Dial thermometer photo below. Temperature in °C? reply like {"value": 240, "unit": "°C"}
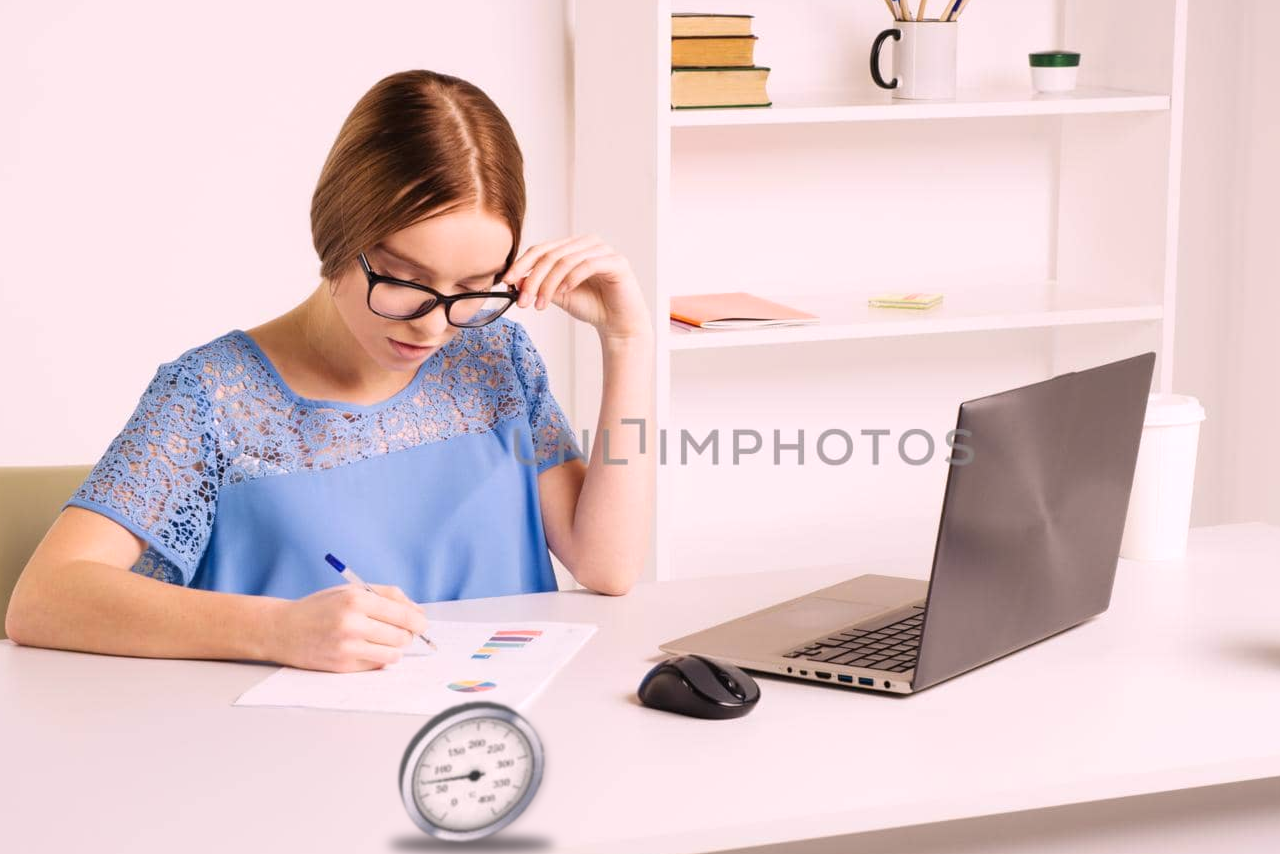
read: {"value": 75, "unit": "°C"}
